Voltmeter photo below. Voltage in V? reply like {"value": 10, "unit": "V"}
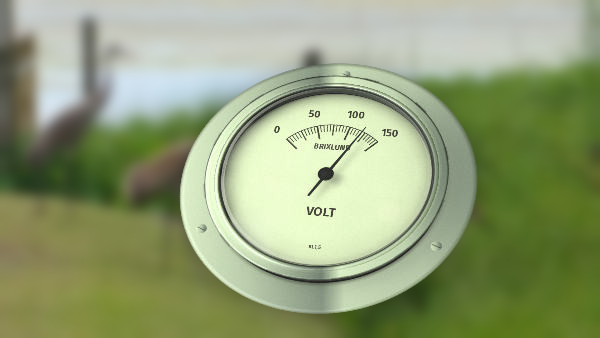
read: {"value": 125, "unit": "V"}
